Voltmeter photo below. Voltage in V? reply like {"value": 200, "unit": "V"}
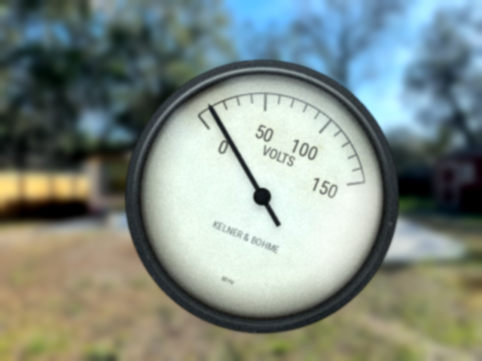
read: {"value": 10, "unit": "V"}
